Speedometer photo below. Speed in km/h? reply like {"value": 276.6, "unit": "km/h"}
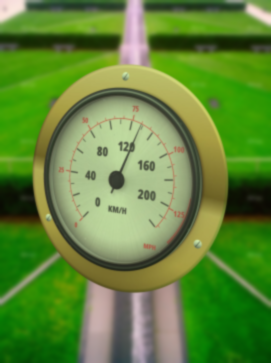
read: {"value": 130, "unit": "km/h"}
